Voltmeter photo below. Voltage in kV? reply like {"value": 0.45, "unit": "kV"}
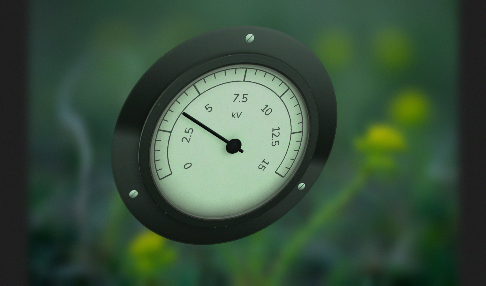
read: {"value": 3.75, "unit": "kV"}
